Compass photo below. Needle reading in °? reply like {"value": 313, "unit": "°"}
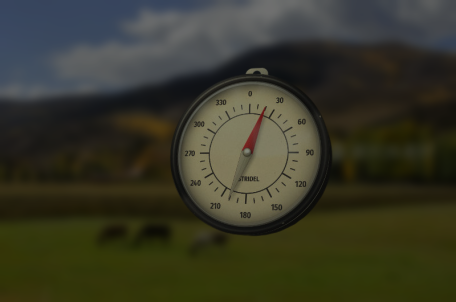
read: {"value": 20, "unit": "°"}
